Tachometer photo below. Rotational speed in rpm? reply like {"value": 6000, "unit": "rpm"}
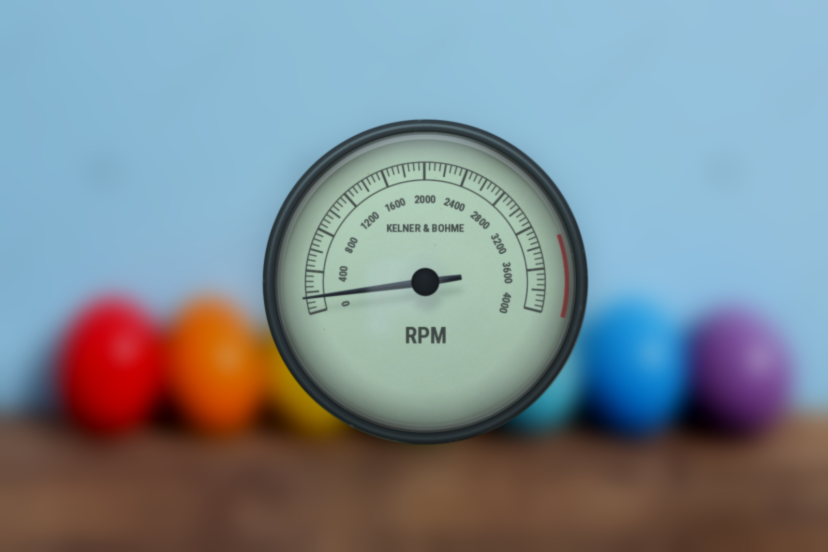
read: {"value": 150, "unit": "rpm"}
